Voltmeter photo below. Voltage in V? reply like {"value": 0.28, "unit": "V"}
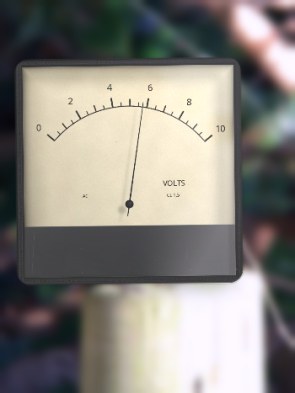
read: {"value": 5.75, "unit": "V"}
